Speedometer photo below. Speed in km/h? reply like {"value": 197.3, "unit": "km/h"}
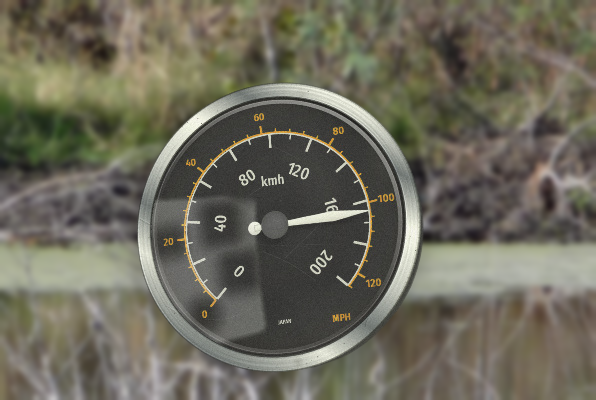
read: {"value": 165, "unit": "km/h"}
